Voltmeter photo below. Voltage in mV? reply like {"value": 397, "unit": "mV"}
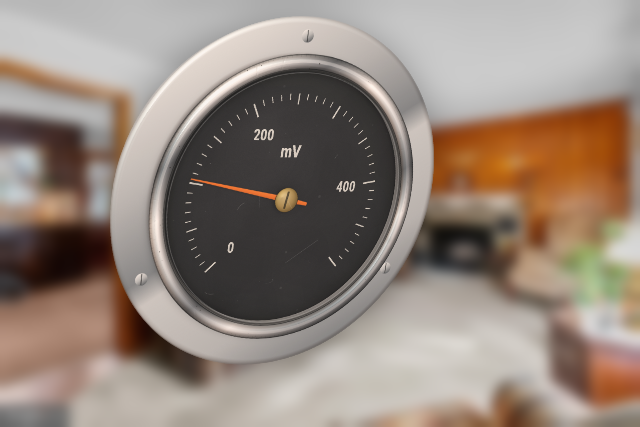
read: {"value": 105, "unit": "mV"}
